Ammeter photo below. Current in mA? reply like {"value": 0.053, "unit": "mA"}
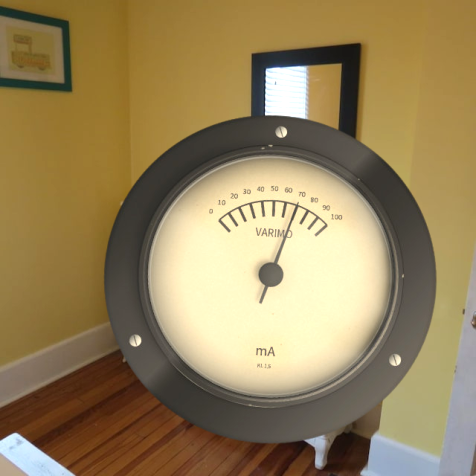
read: {"value": 70, "unit": "mA"}
